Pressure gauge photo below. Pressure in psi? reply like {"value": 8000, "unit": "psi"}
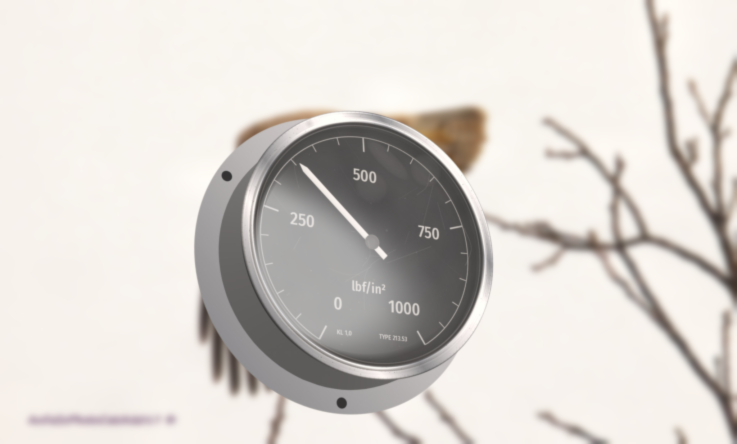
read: {"value": 350, "unit": "psi"}
